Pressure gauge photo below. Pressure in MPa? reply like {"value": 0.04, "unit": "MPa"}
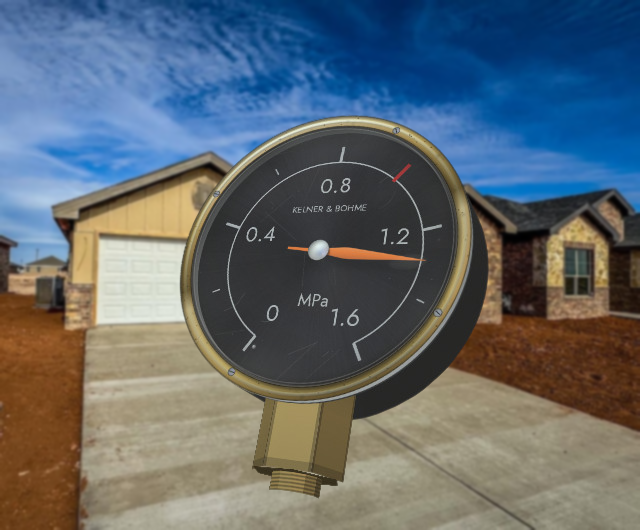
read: {"value": 1.3, "unit": "MPa"}
